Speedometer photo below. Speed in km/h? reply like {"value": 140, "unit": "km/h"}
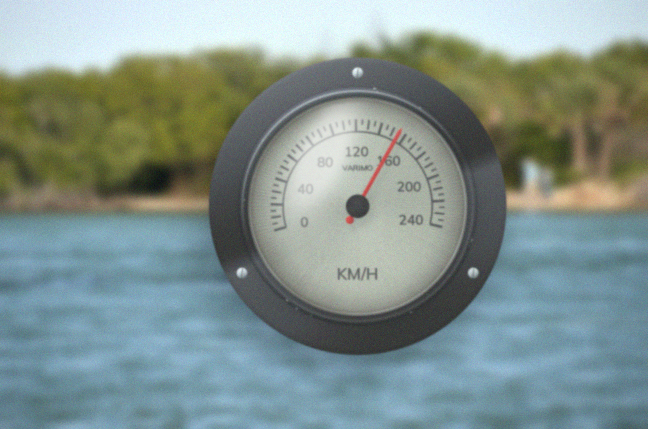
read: {"value": 155, "unit": "km/h"}
